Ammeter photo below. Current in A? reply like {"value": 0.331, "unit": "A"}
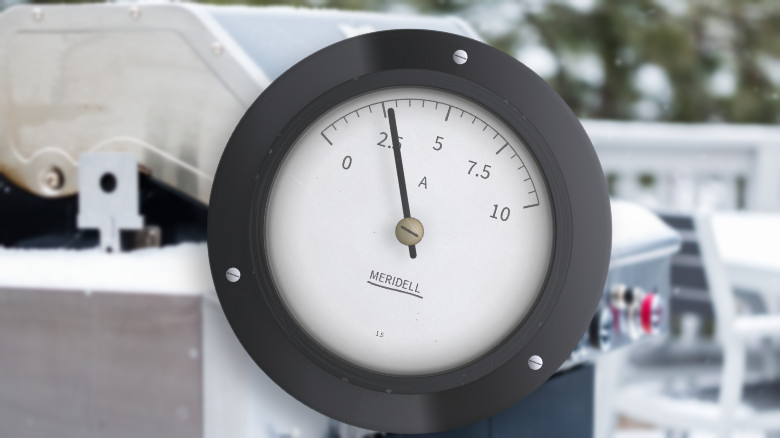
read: {"value": 2.75, "unit": "A"}
